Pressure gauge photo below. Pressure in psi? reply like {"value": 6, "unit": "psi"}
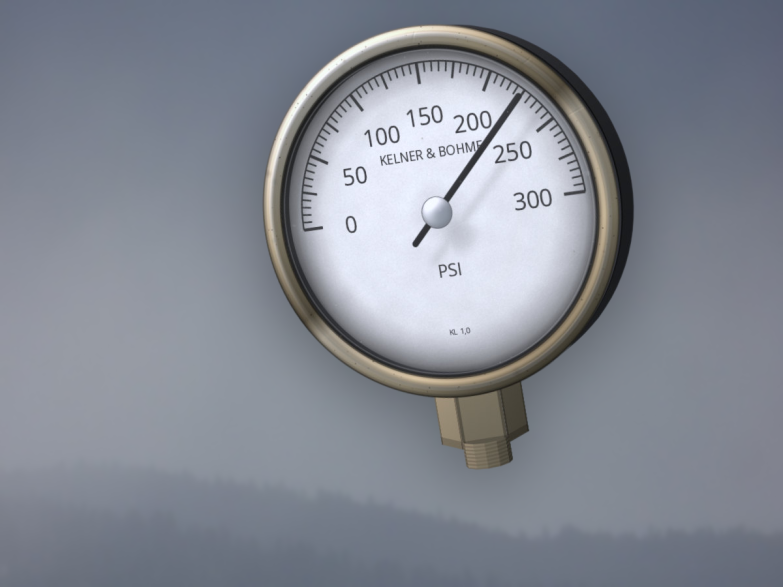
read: {"value": 225, "unit": "psi"}
